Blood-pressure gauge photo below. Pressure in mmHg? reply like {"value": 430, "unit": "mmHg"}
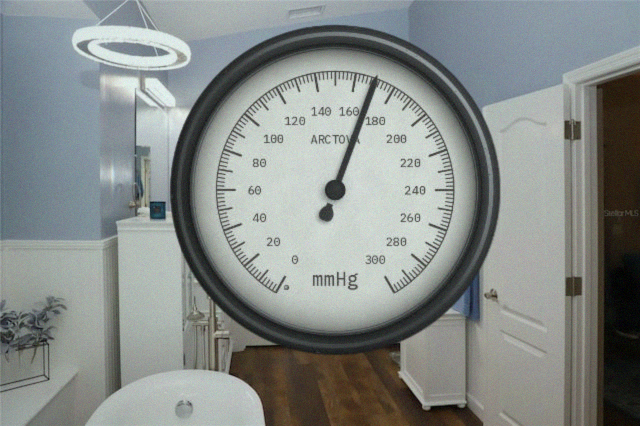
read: {"value": 170, "unit": "mmHg"}
